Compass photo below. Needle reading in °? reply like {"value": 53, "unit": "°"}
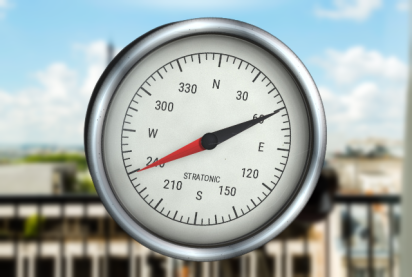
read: {"value": 240, "unit": "°"}
